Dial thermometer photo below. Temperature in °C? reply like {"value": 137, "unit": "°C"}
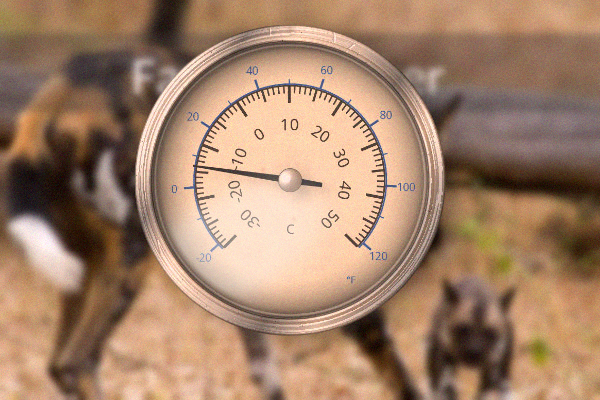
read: {"value": -14, "unit": "°C"}
